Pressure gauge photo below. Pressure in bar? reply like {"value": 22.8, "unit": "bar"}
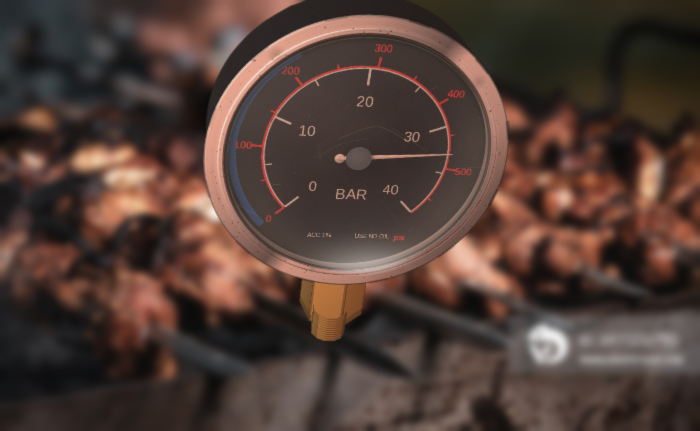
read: {"value": 32.5, "unit": "bar"}
